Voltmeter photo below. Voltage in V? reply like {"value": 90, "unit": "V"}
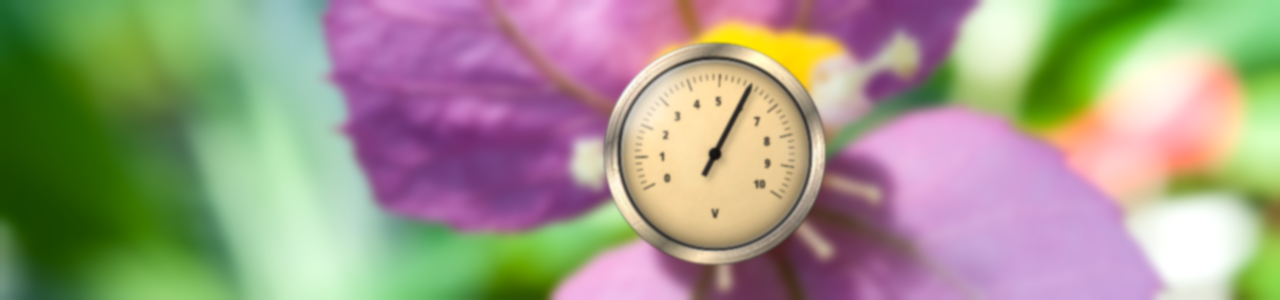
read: {"value": 6, "unit": "V"}
